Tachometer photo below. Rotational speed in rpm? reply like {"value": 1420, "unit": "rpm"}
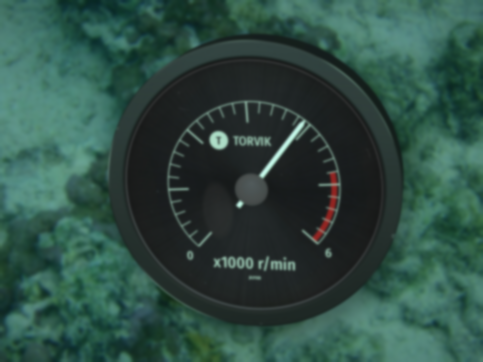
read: {"value": 3900, "unit": "rpm"}
